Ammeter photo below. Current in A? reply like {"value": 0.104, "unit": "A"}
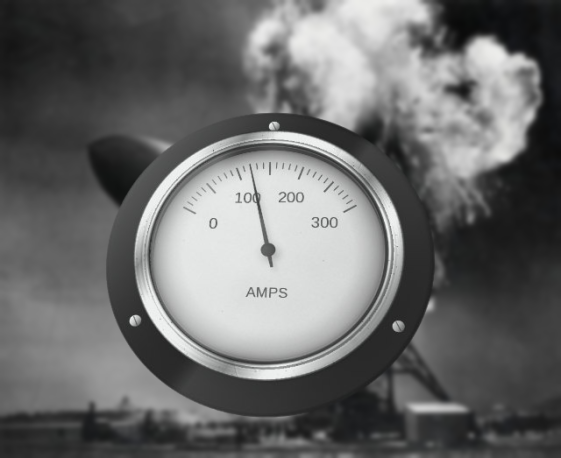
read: {"value": 120, "unit": "A"}
